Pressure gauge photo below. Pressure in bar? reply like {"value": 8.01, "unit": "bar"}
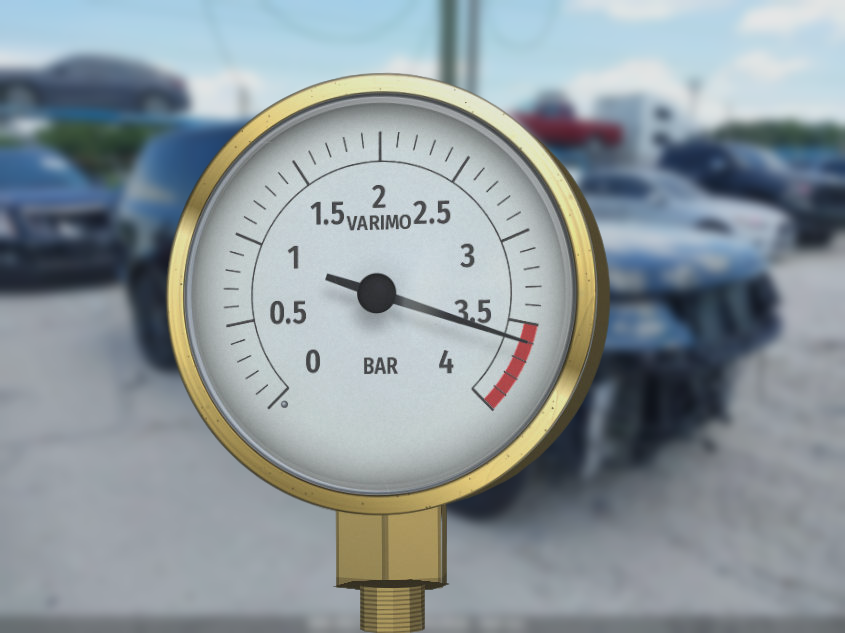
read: {"value": 3.6, "unit": "bar"}
